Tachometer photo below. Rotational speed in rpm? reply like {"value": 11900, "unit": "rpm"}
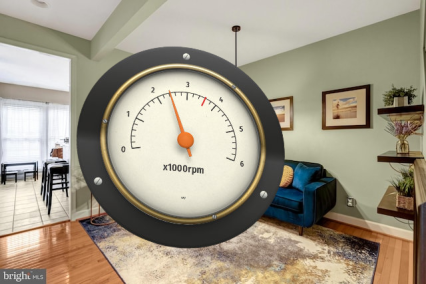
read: {"value": 2400, "unit": "rpm"}
